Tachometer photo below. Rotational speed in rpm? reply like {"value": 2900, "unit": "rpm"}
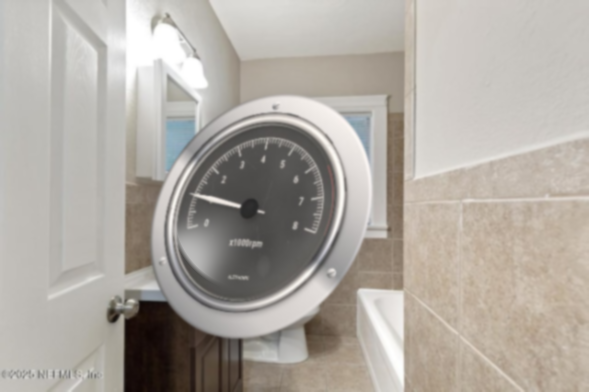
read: {"value": 1000, "unit": "rpm"}
